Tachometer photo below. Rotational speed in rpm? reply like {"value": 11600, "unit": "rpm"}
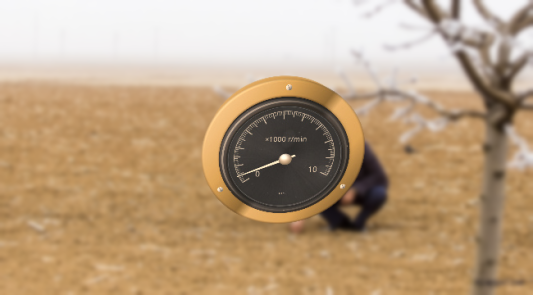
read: {"value": 500, "unit": "rpm"}
